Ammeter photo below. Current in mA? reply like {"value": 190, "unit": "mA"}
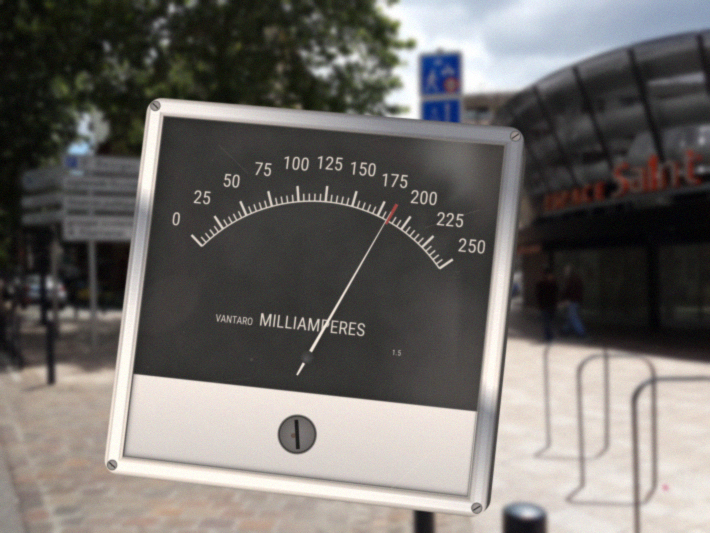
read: {"value": 185, "unit": "mA"}
